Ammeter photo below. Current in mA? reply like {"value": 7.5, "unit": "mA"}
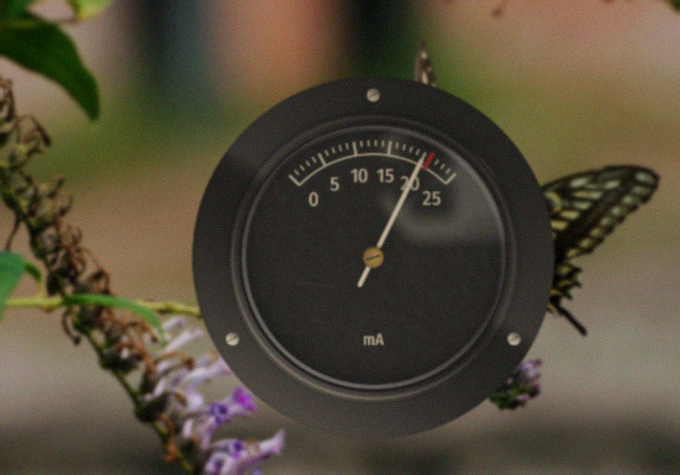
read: {"value": 20, "unit": "mA"}
